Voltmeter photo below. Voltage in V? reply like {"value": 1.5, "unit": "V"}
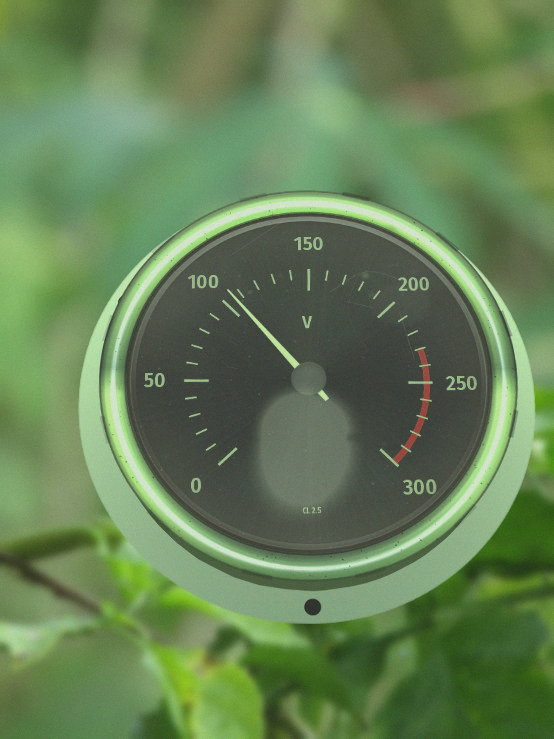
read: {"value": 105, "unit": "V"}
